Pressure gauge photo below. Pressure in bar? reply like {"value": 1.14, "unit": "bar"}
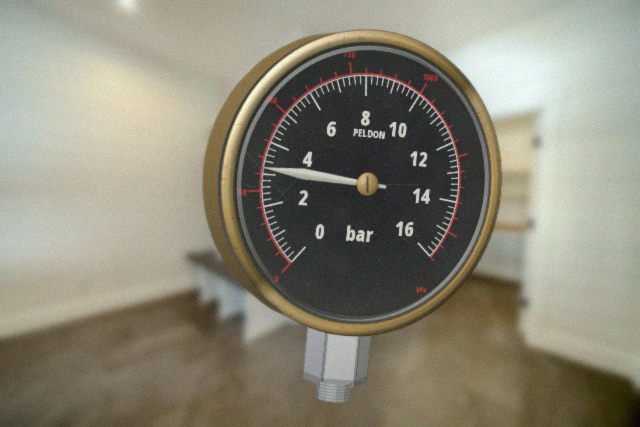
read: {"value": 3.2, "unit": "bar"}
